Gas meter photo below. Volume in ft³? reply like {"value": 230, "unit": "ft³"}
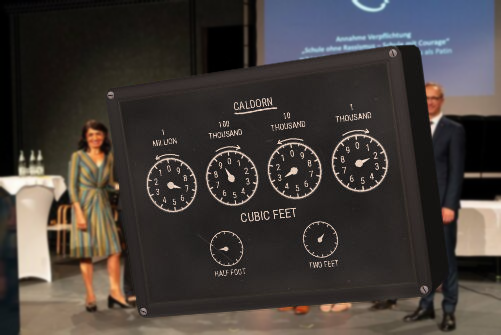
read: {"value": 693200, "unit": "ft³"}
